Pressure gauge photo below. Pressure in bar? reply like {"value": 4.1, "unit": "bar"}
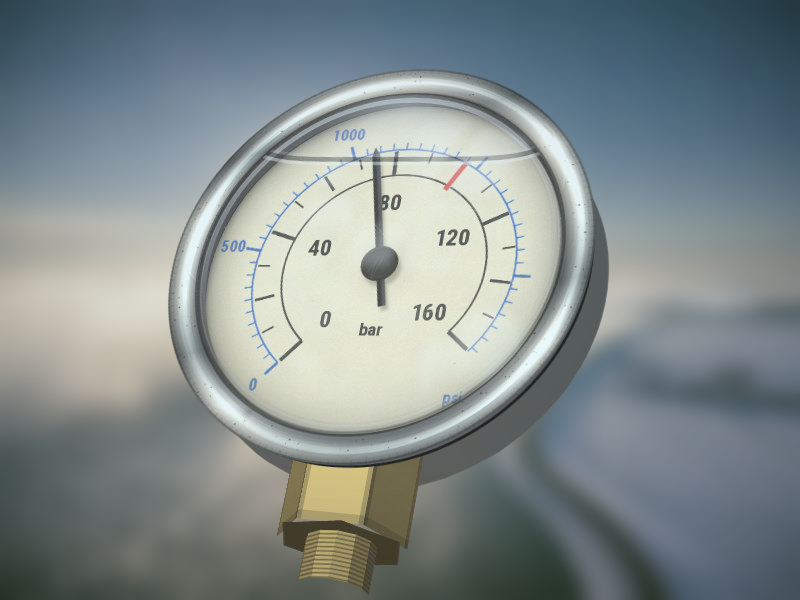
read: {"value": 75, "unit": "bar"}
